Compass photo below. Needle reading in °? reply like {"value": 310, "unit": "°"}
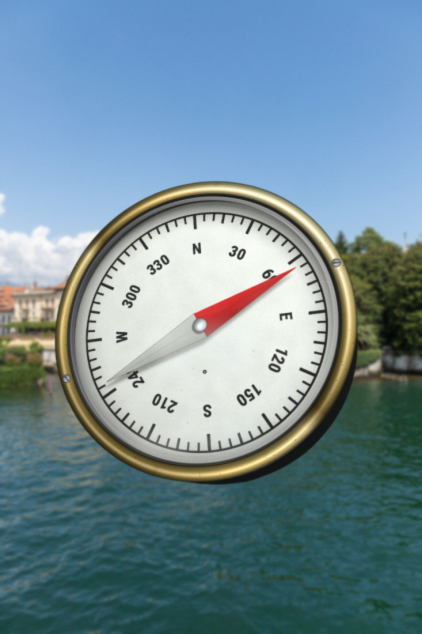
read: {"value": 65, "unit": "°"}
